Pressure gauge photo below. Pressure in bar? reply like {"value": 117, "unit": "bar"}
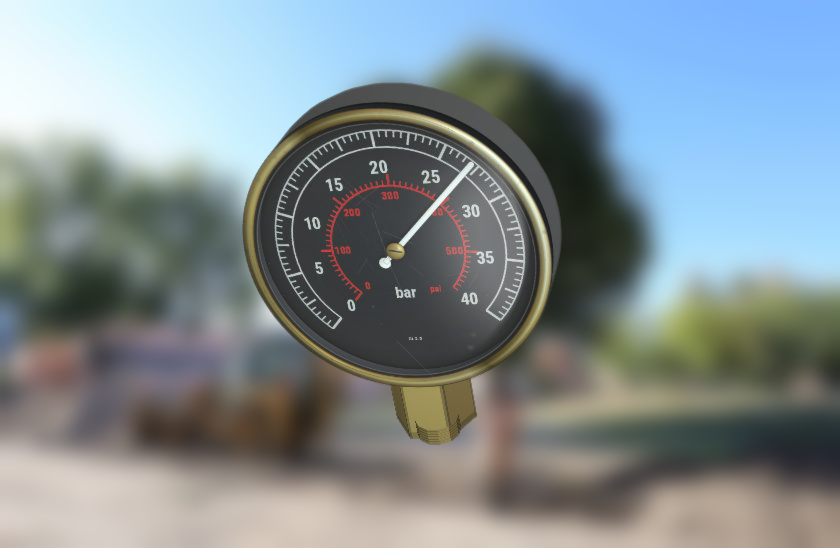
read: {"value": 27, "unit": "bar"}
